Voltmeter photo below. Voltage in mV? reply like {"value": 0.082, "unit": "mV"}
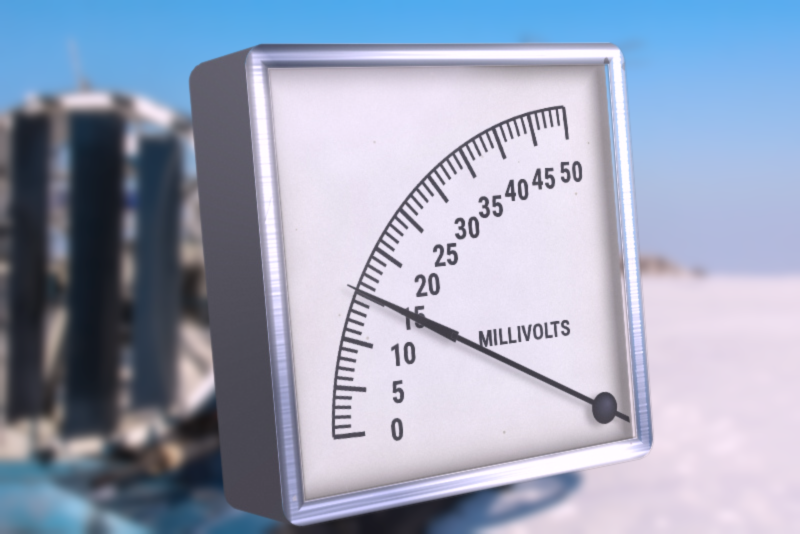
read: {"value": 15, "unit": "mV"}
